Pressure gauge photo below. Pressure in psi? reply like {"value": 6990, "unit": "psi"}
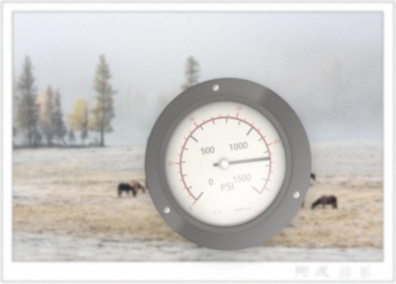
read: {"value": 1250, "unit": "psi"}
